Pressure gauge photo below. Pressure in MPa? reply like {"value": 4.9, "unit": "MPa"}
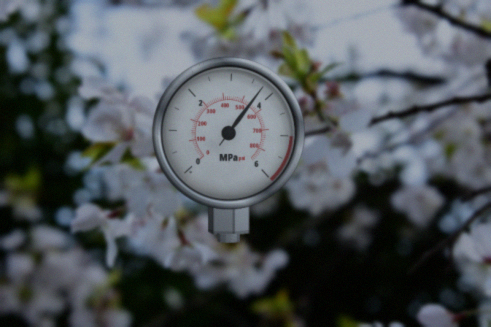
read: {"value": 3.75, "unit": "MPa"}
